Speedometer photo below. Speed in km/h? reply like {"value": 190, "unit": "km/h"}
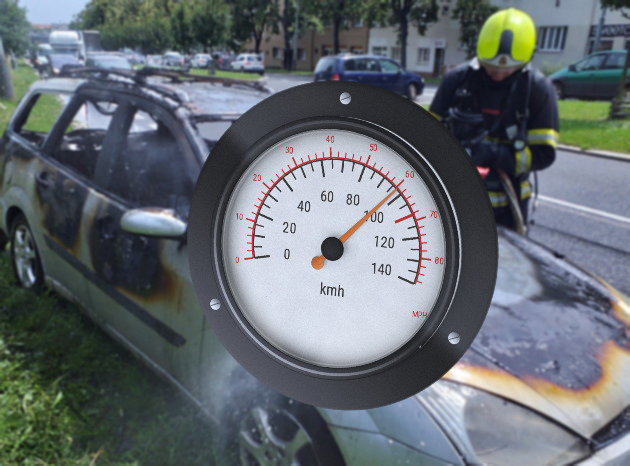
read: {"value": 97.5, "unit": "km/h"}
